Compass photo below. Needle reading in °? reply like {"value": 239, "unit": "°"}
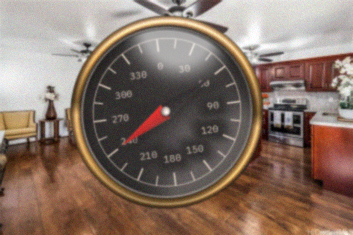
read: {"value": 240, "unit": "°"}
